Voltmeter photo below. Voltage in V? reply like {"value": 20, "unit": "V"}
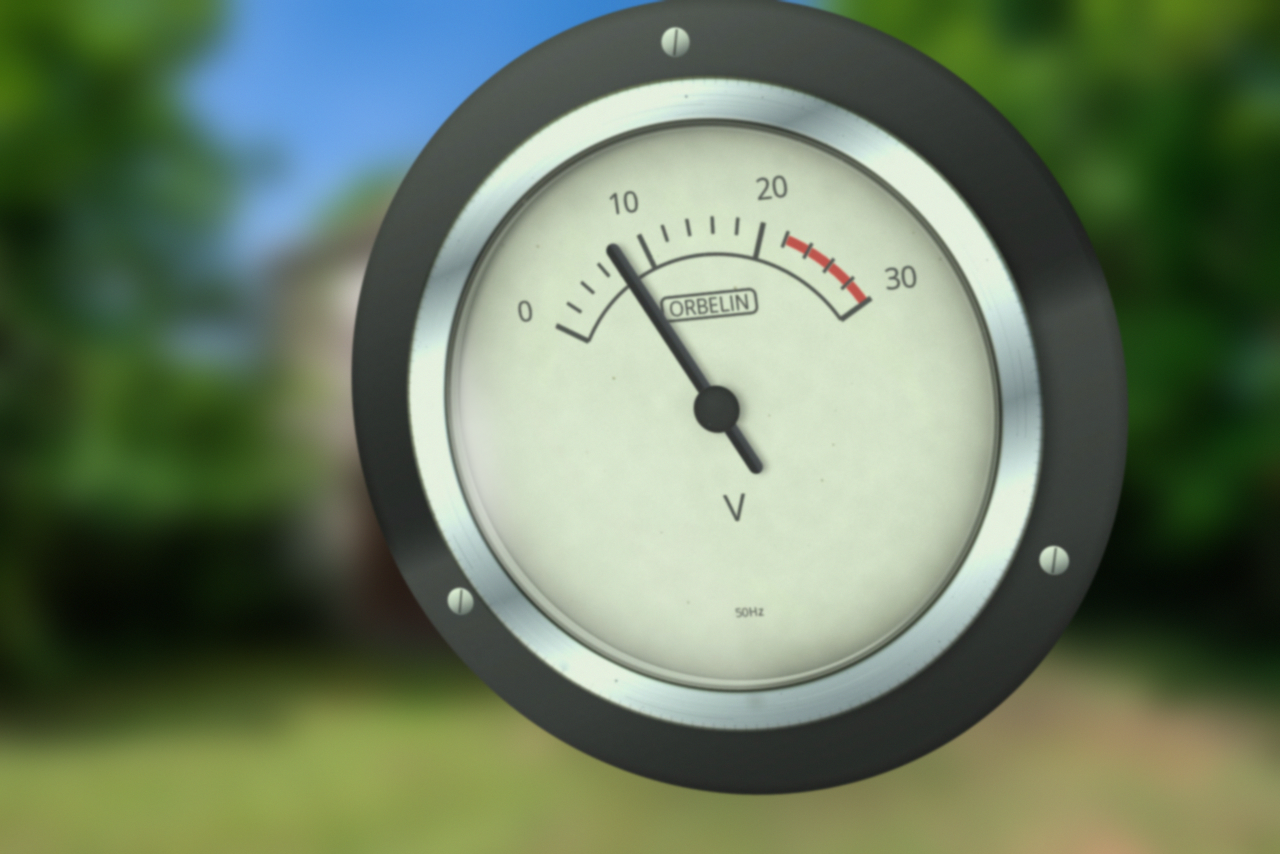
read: {"value": 8, "unit": "V"}
